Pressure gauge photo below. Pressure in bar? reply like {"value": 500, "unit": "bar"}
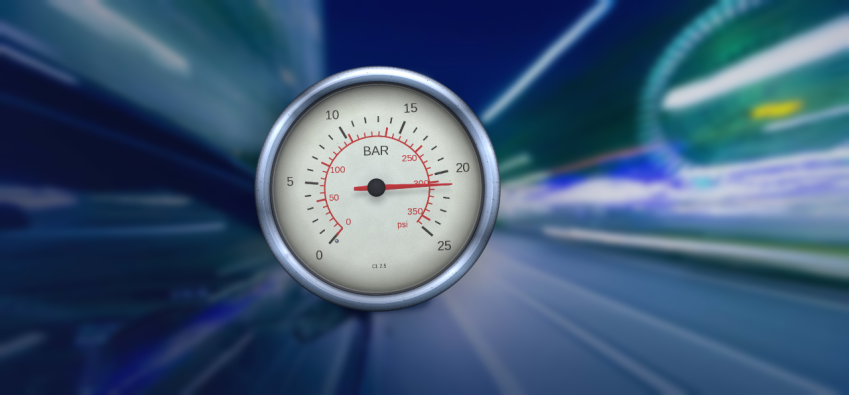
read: {"value": 21, "unit": "bar"}
